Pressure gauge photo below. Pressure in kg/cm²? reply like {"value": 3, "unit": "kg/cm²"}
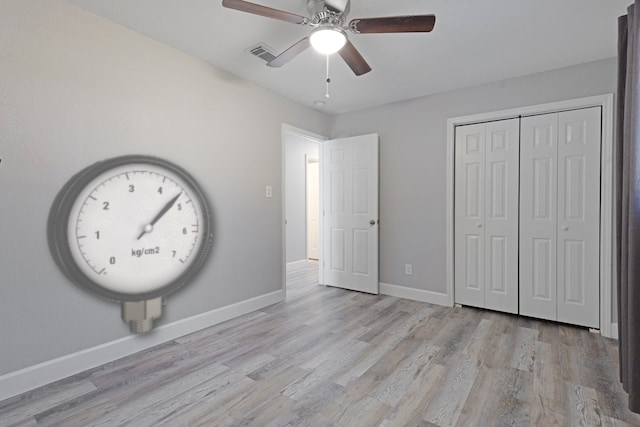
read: {"value": 4.6, "unit": "kg/cm²"}
